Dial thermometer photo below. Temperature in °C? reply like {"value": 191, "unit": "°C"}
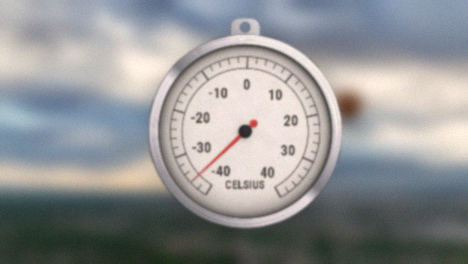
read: {"value": -36, "unit": "°C"}
